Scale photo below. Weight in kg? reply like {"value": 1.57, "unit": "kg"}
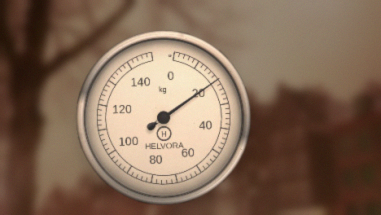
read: {"value": 20, "unit": "kg"}
